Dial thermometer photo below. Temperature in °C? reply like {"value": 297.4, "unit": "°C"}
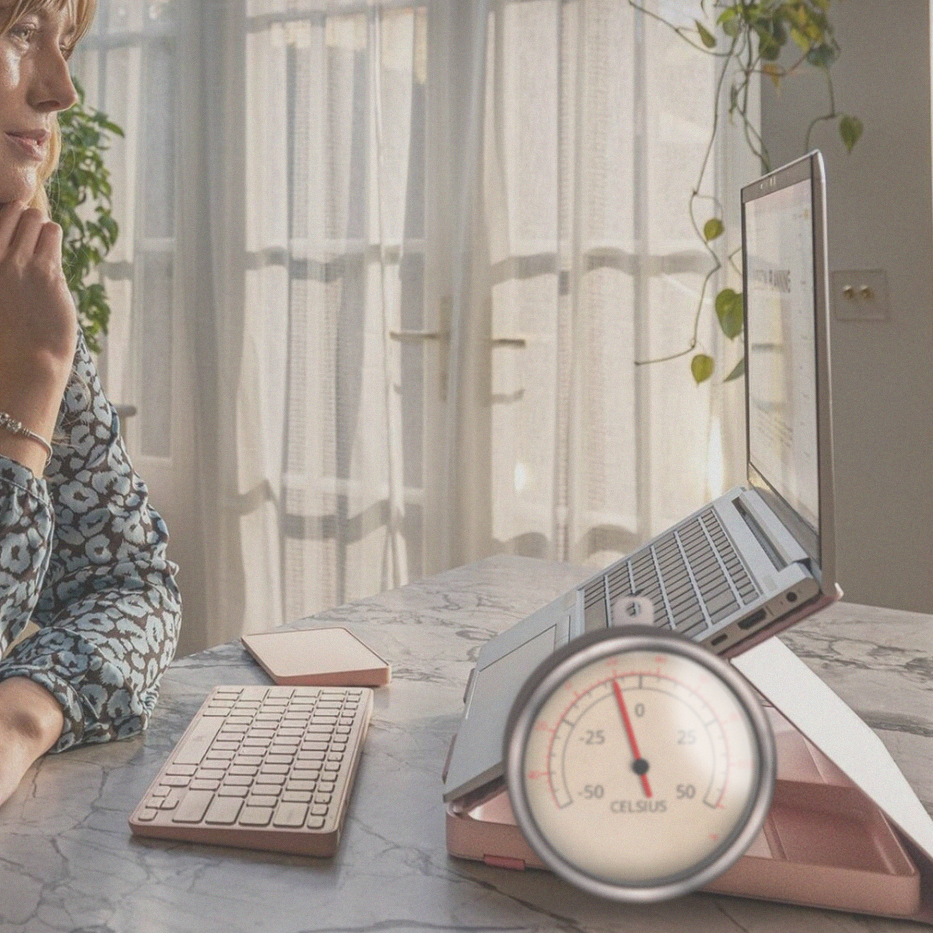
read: {"value": -7.5, "unit": "°C"}
